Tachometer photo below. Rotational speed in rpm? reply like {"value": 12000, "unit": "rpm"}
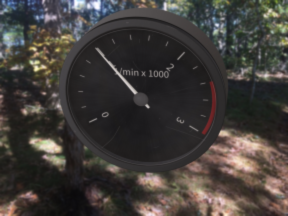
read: {"value": 1000, "unit": "rpm"}
